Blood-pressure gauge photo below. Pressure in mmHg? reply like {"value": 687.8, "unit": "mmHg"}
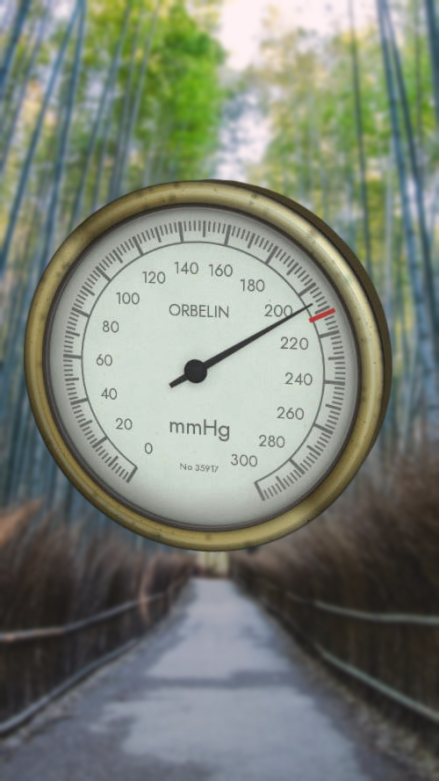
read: {"value": 206, "unit": "mmHg"}
